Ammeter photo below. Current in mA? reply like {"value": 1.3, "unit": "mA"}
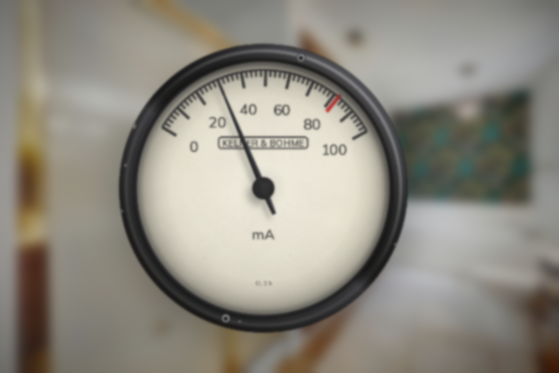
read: {"value": 30, "unit": "mA"}
